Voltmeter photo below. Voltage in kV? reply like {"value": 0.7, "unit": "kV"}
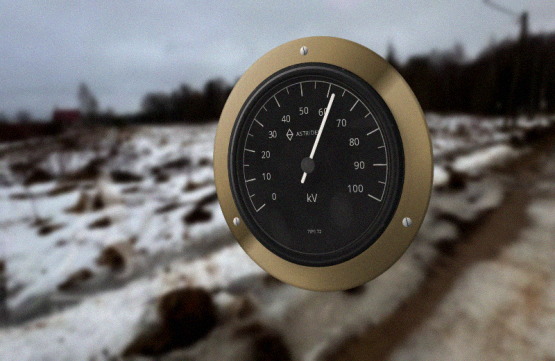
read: {"value": 62.5, "unit": "kV"}
